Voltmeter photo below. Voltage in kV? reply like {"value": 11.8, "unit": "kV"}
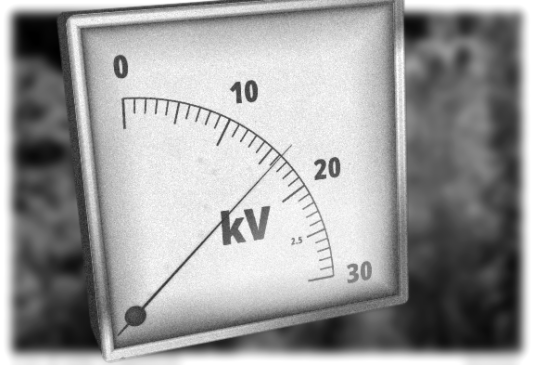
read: {"value": 16, "unit": "kV"}
